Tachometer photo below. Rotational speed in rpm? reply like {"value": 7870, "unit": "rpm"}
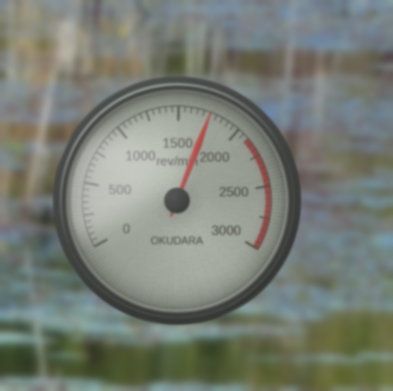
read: {"value": 1750, "unit": "rpm"}
